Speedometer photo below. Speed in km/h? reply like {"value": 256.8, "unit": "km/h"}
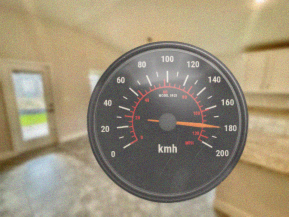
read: {"value": 180, "unit": "km/h"}
